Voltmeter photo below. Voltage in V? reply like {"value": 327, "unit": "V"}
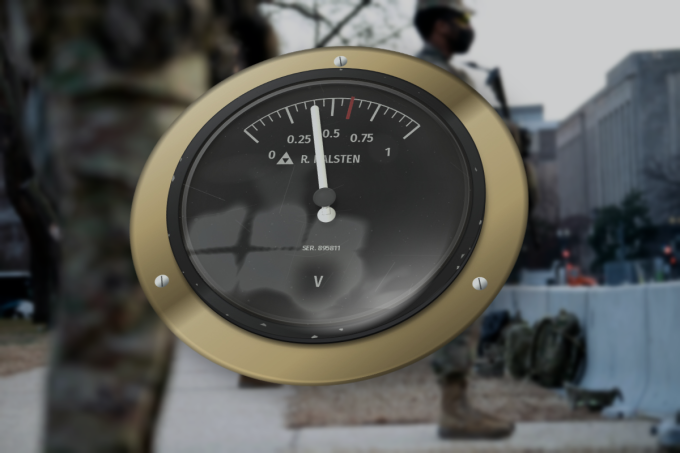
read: {"value": 0.4, "unit": "V"}
